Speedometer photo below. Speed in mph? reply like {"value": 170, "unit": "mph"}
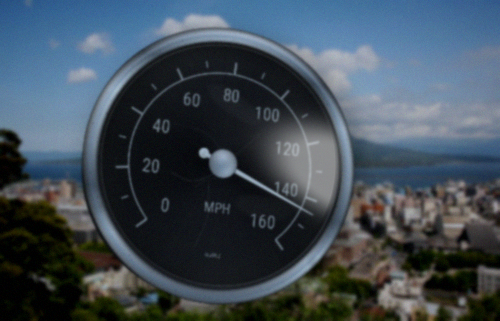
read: {"value": 145, "unit": "mph"}
